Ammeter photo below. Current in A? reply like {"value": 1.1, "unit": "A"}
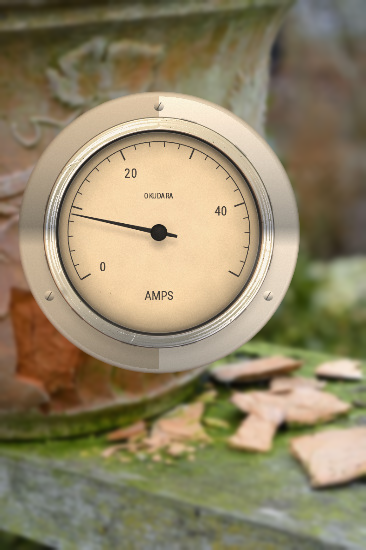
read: {"value": 9, "unit": "A"}
